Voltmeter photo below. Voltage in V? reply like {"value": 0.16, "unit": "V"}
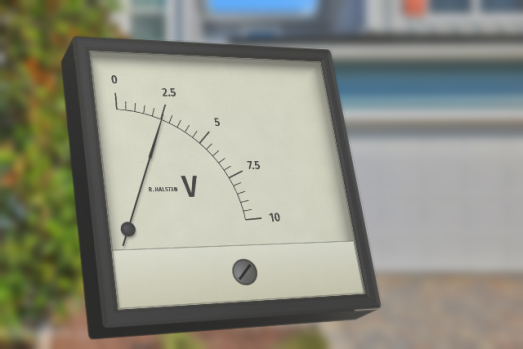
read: {"value": 2.5, "unit": "V"}
